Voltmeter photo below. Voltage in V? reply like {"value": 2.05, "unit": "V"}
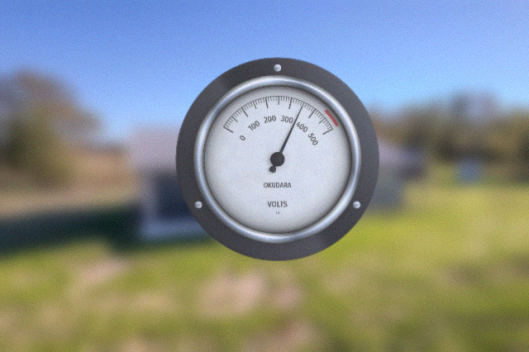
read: {"value": 350, "unit": "V"}
